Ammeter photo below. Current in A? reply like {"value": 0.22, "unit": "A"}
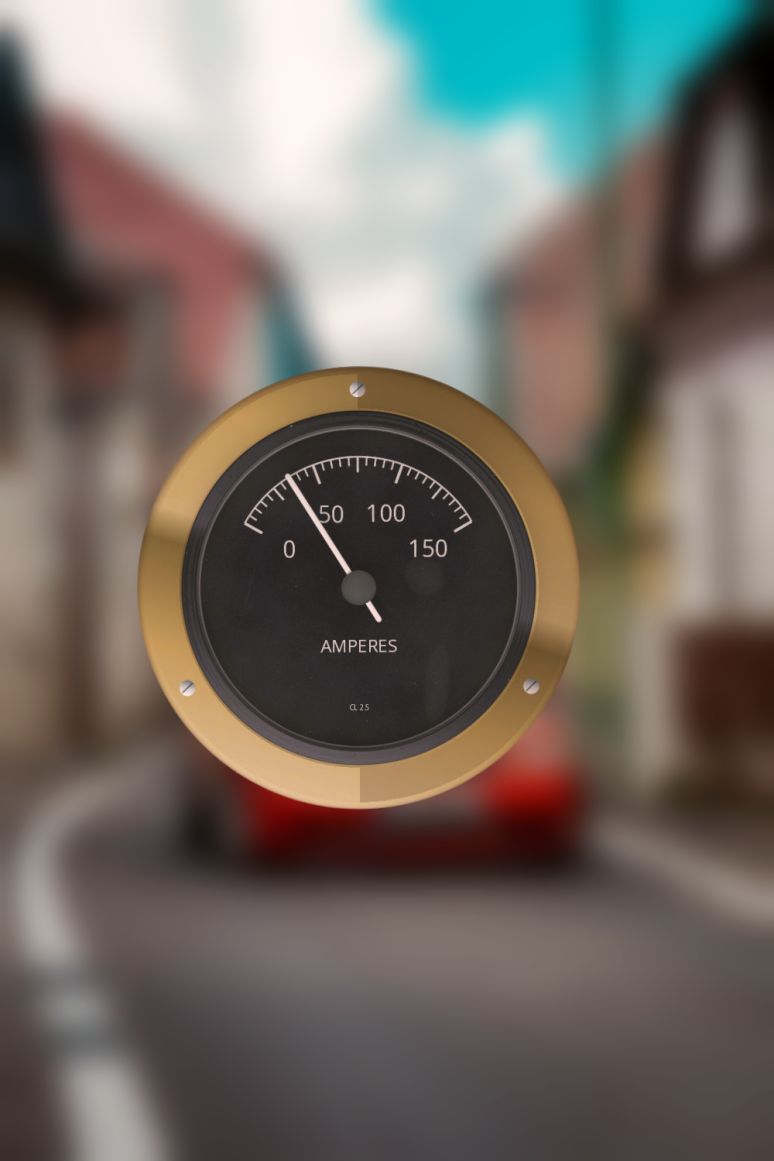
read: {"value": 35, "unit": "A"}
